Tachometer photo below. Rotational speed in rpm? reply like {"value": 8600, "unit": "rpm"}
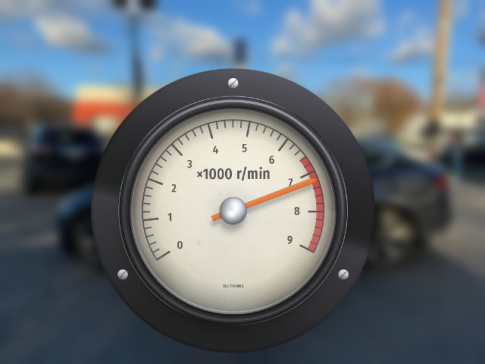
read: {"value": 7200, "unit": "rpm"}
